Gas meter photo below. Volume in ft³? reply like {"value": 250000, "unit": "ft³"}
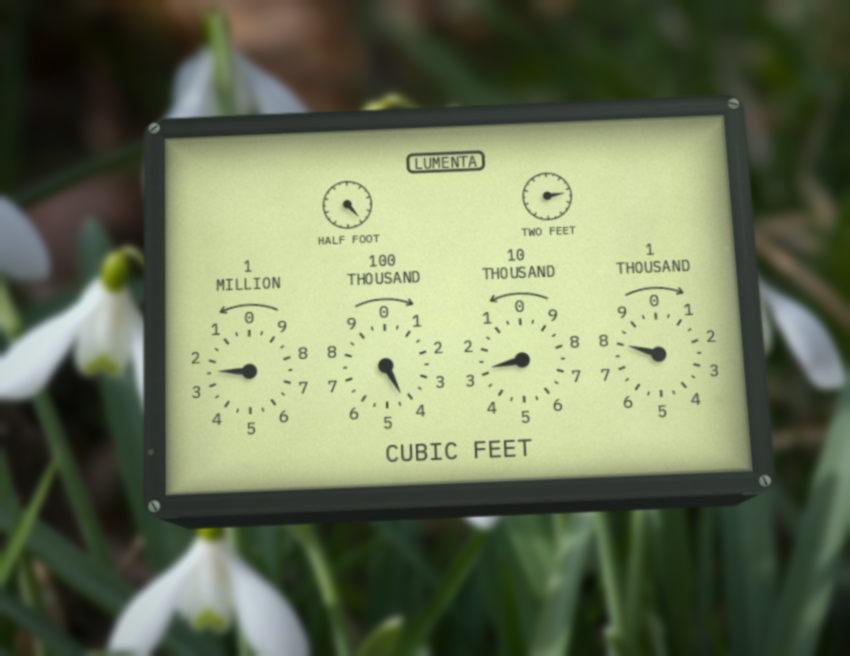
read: {"value": 242800, "unit": "ft³"}
